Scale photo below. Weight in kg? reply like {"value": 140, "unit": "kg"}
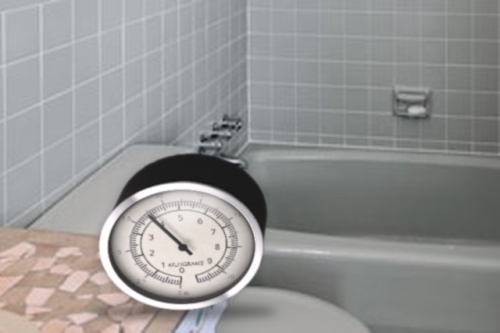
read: {"value": 4, "unit": "kg"}
